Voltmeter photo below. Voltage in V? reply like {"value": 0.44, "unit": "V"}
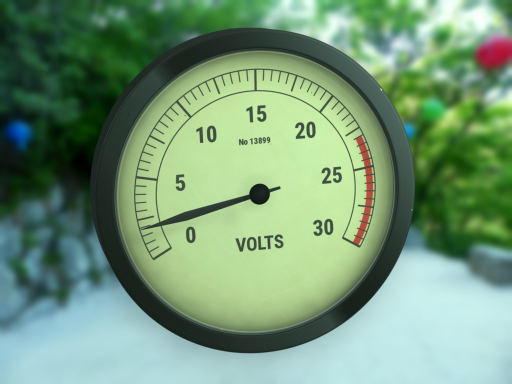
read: {"value": 2, "unit": "V"}
